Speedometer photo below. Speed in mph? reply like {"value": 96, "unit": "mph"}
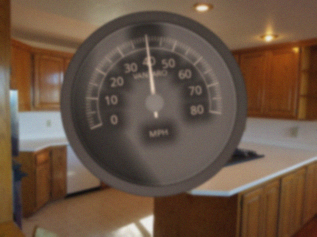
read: {"value": 40, "unit": "mph"}
